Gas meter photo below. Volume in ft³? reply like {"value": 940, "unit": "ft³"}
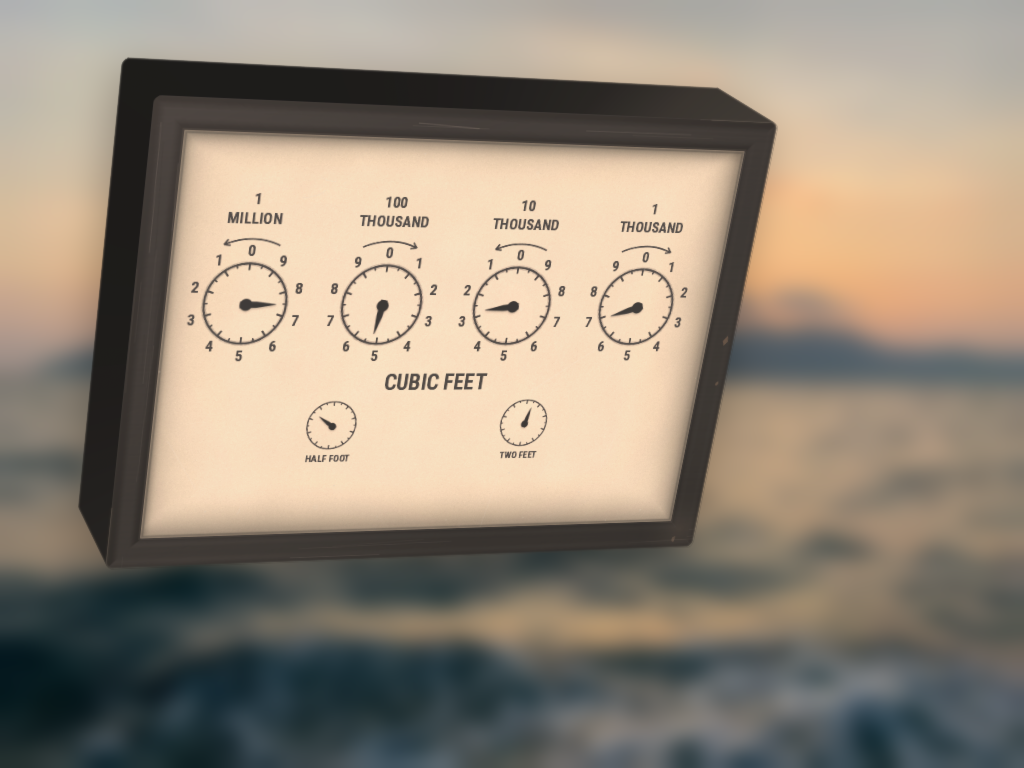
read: {"value": 752700, "unit": "ft³"}
